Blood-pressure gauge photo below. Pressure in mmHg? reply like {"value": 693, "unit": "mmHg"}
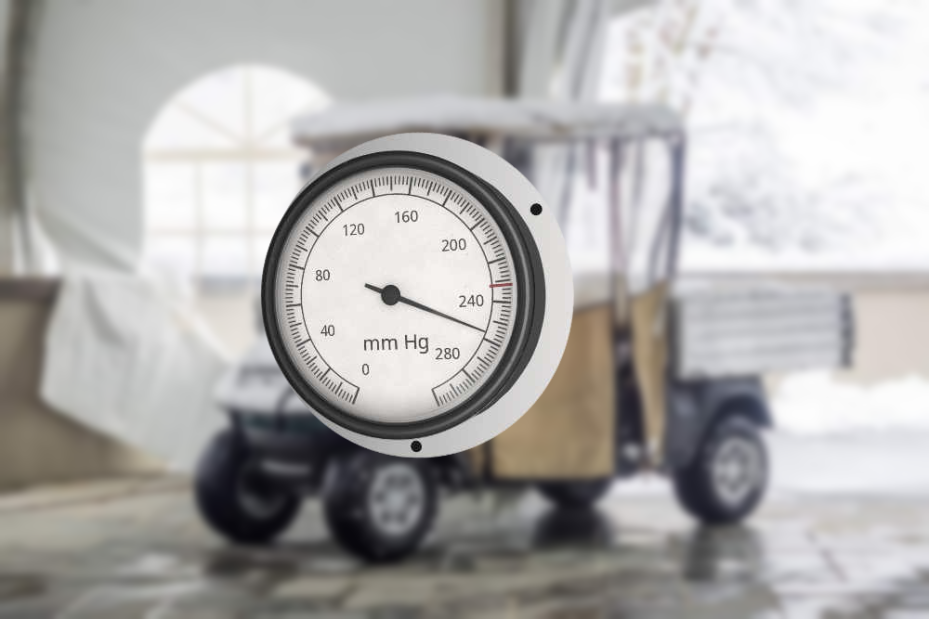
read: {"value": 256, "unit": "mmHg"}
